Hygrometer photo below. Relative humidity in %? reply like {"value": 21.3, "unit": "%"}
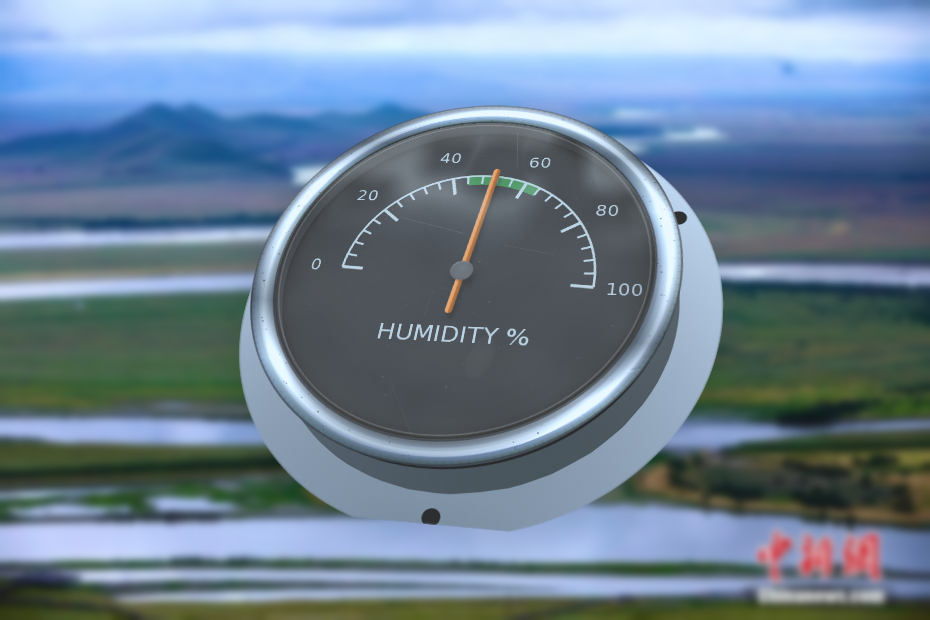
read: {"value": 52, "unit": "%"}
